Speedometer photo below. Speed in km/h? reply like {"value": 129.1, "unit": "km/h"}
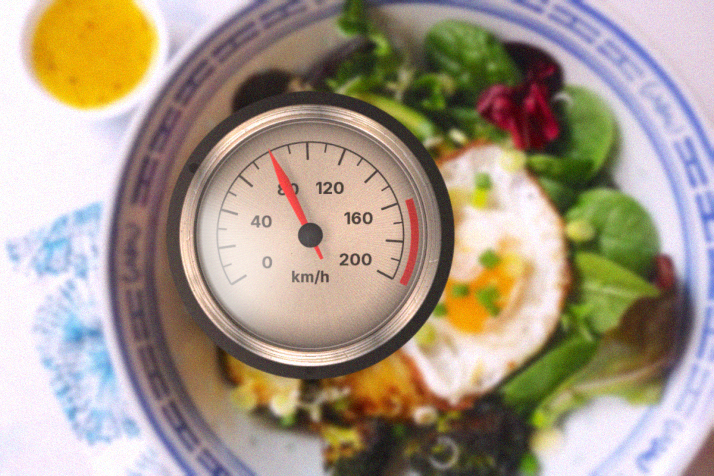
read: {"value": 80, "unit": "km/h"}
